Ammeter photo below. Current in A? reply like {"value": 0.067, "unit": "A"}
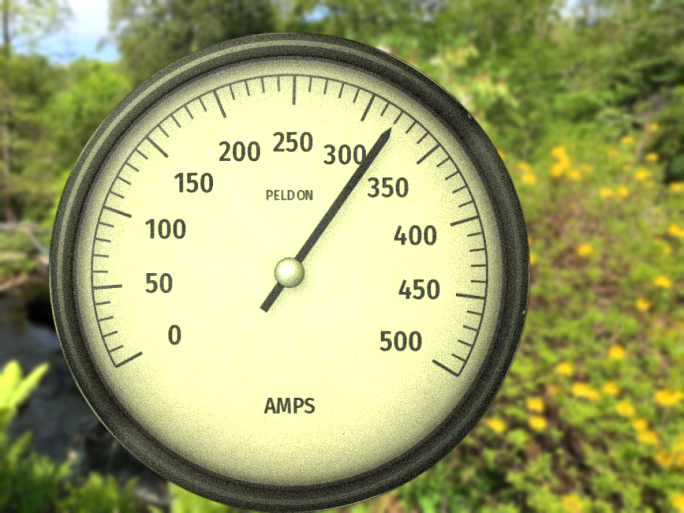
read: {"value": 320, "unit": "A"}
